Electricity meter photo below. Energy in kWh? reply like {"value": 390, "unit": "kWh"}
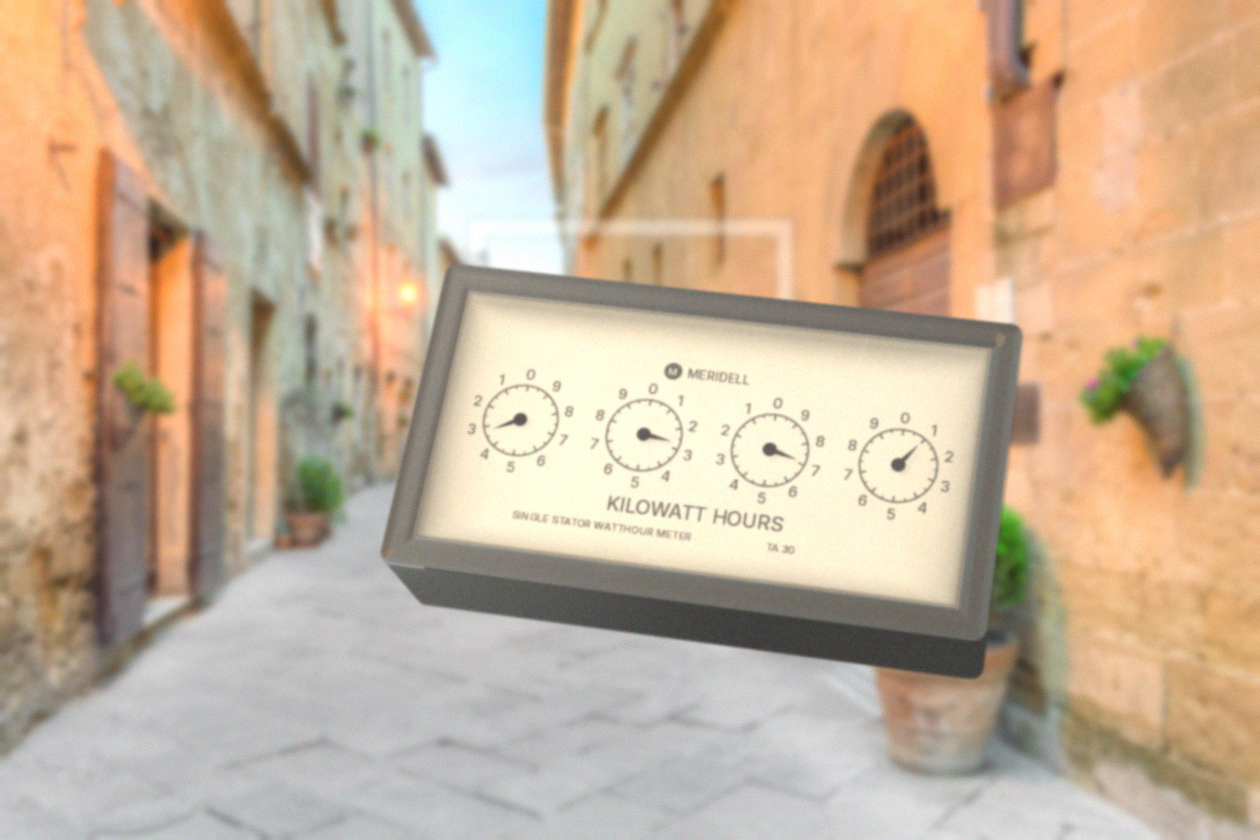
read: {"value": 3271, "unit": "kWh"}
